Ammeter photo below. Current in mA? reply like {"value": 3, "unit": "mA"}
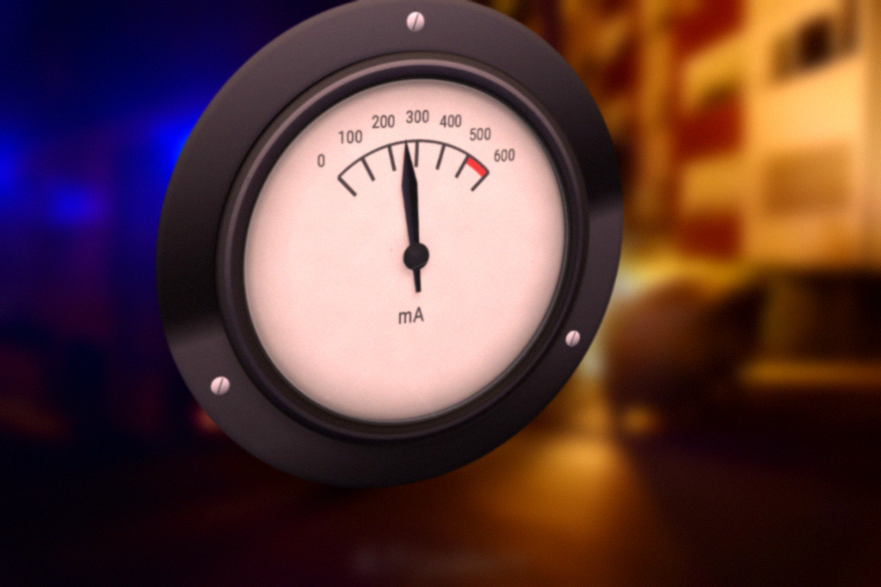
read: {"value": 250, "unit": "mA"}
